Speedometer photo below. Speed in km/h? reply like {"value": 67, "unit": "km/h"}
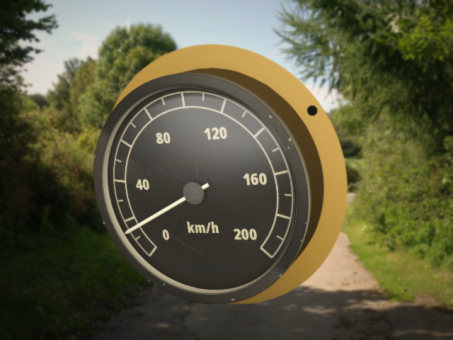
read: {"value": 15, "unit": "km/h"}
